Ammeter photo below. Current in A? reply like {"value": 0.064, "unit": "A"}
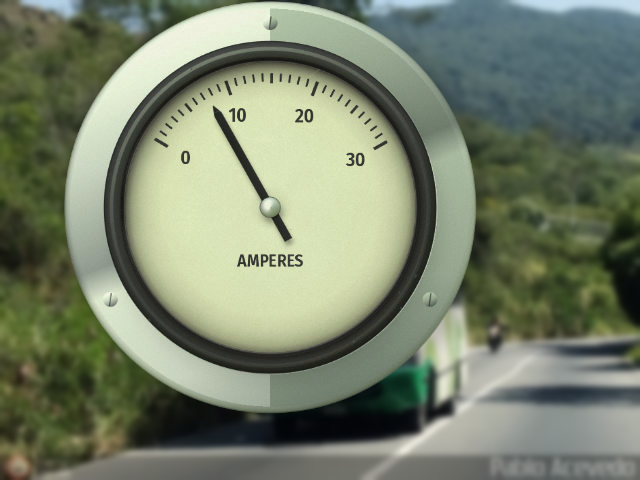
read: {"value": 7.5, "unit": "A"}
